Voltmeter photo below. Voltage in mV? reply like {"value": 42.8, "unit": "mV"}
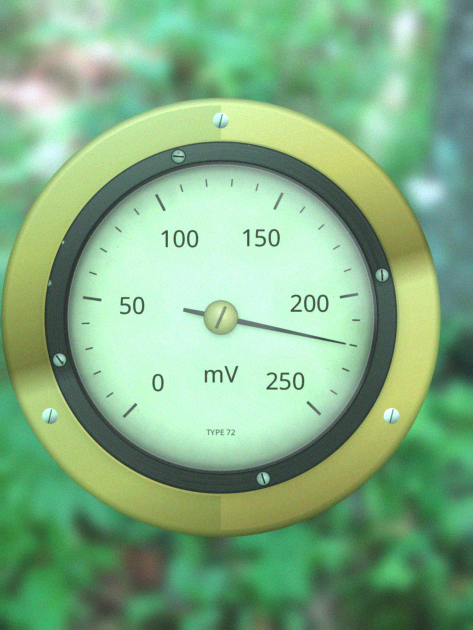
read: {"value": 220, "unit": "mV"}
